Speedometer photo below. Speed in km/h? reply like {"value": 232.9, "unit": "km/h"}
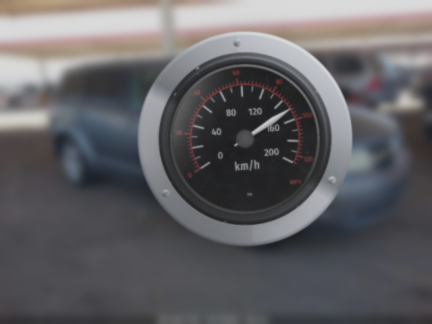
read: {"value": 150, "unit": "km/h"}
